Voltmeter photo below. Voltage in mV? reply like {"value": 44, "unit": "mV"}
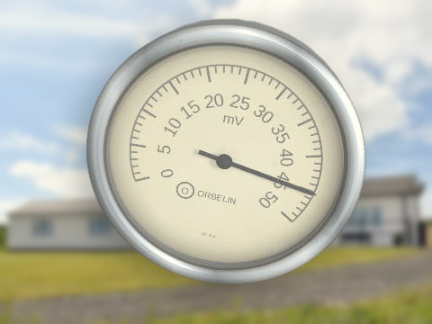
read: {"value": 45, "unit": "mV"}
